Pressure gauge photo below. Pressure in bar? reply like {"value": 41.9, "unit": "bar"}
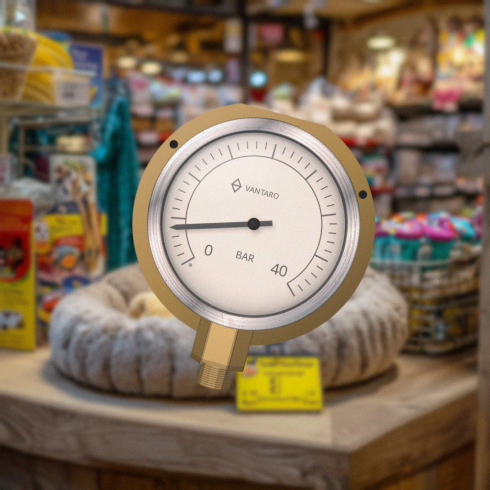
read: {"value": 4, "unit": "bar"}
